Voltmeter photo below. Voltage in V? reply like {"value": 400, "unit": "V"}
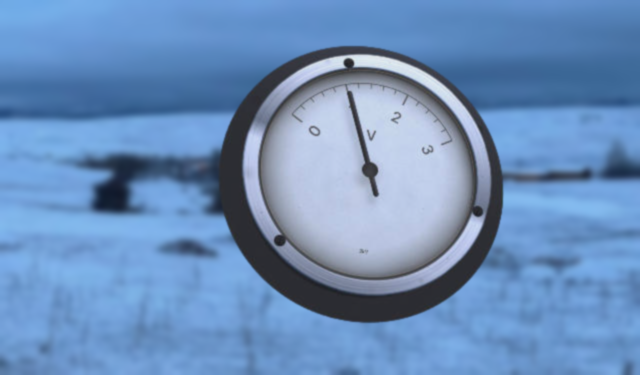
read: {"value": 1, "unit": "V"}
